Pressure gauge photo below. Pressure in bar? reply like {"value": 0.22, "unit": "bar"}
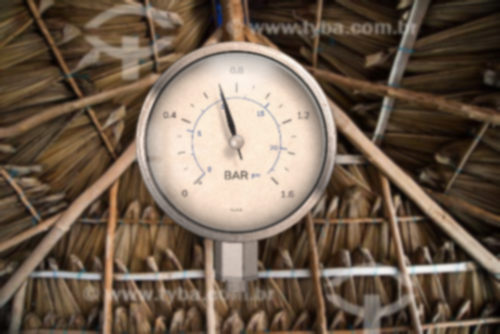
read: {"value": 0.7, "unit": "bar"}
